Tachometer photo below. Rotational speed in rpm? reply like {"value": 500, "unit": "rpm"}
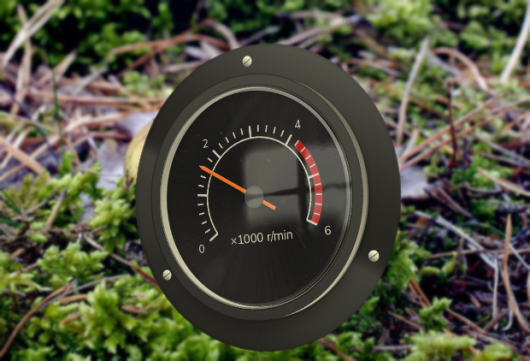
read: {"value": 1600, "unit": "rpm"}
